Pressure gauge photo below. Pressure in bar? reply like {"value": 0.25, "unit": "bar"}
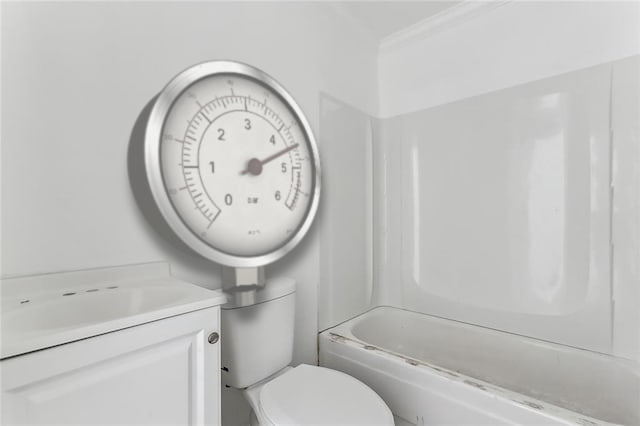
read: {"value": 4.5, "unit": "bar"}
